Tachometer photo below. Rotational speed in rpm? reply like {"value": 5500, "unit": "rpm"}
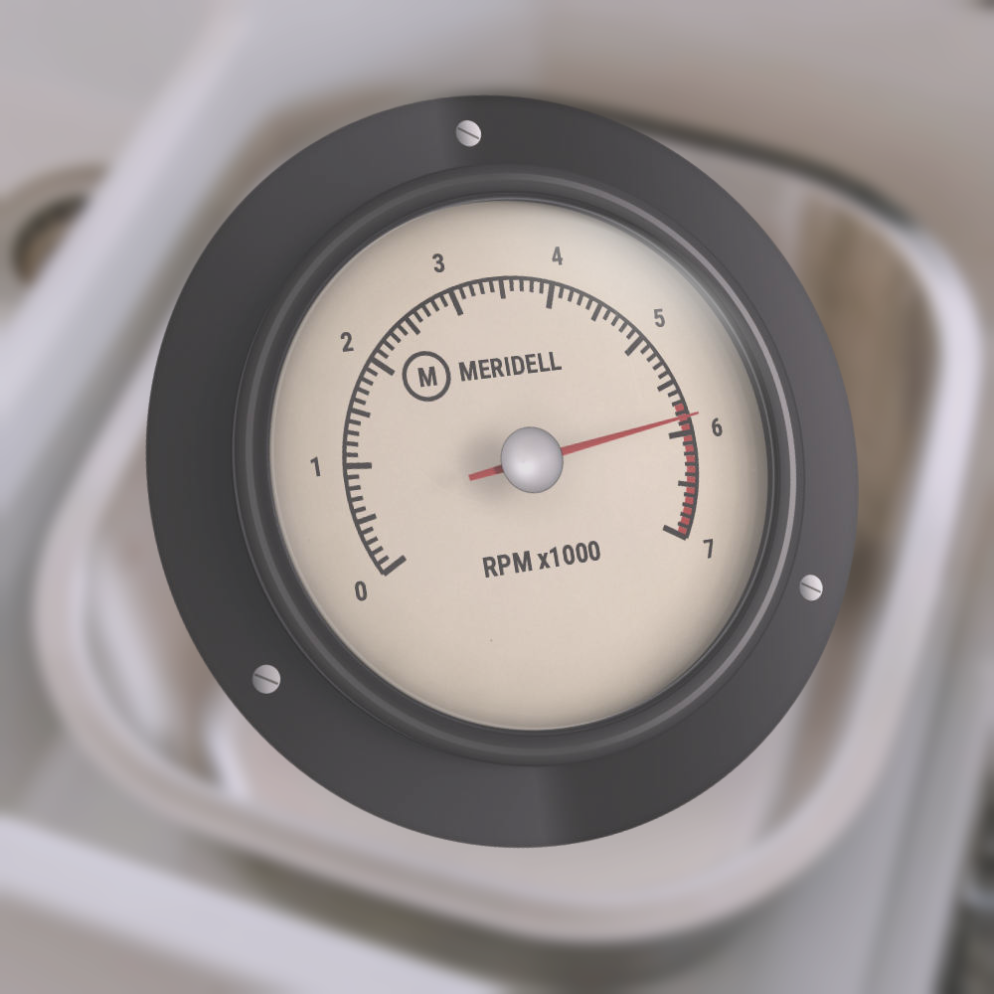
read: {"value": 5850, "unit": "rpm"}
